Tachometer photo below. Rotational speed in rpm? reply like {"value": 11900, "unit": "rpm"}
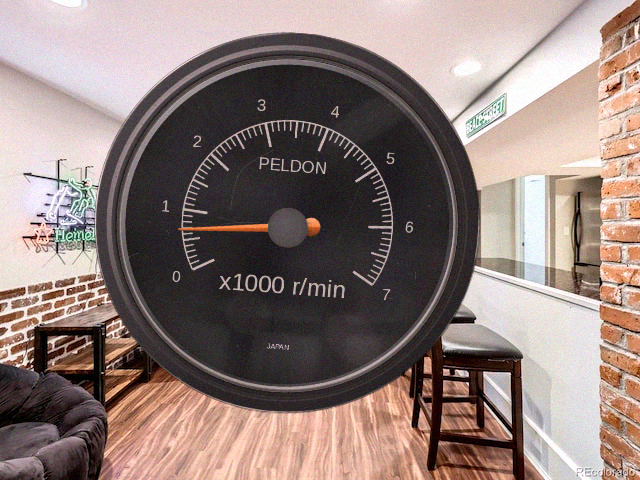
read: {"value": 700, "unit": "rpm"}
